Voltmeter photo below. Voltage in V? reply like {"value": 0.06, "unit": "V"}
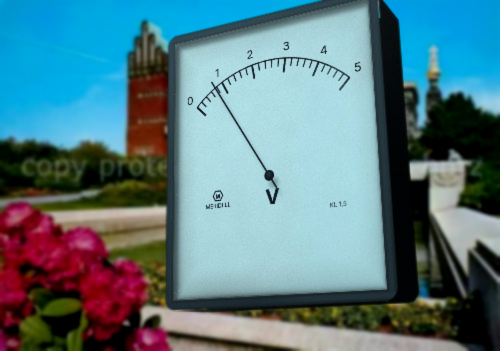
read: {"value": 0.8, "unit": "V"}
